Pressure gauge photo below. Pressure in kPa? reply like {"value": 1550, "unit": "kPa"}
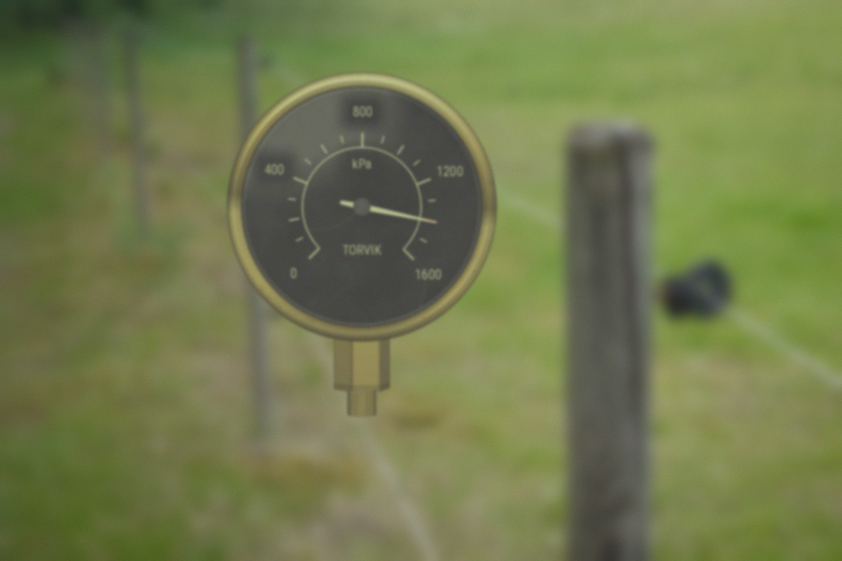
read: {"value": 1400, "unit": "kPa"}
